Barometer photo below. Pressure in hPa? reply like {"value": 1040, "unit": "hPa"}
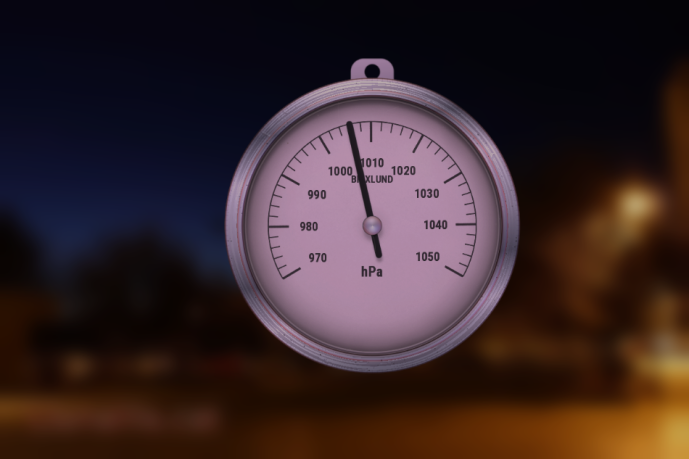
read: {"value": 1006, "unit": "hPa"}
